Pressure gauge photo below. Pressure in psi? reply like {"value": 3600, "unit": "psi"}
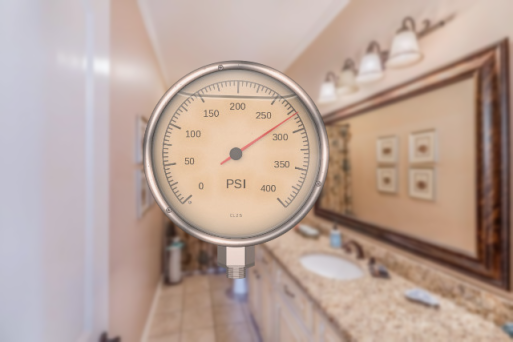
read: {"value": 280, "unit": "psi"}
